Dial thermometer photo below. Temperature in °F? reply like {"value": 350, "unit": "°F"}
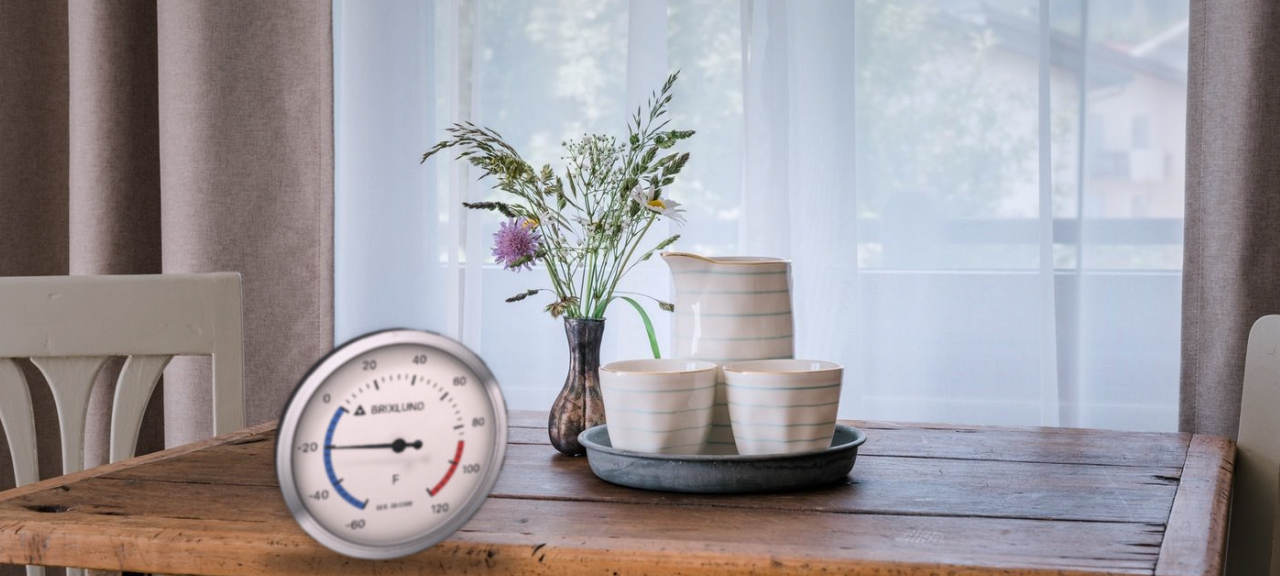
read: {"value": -20, "unit": "°F"}
